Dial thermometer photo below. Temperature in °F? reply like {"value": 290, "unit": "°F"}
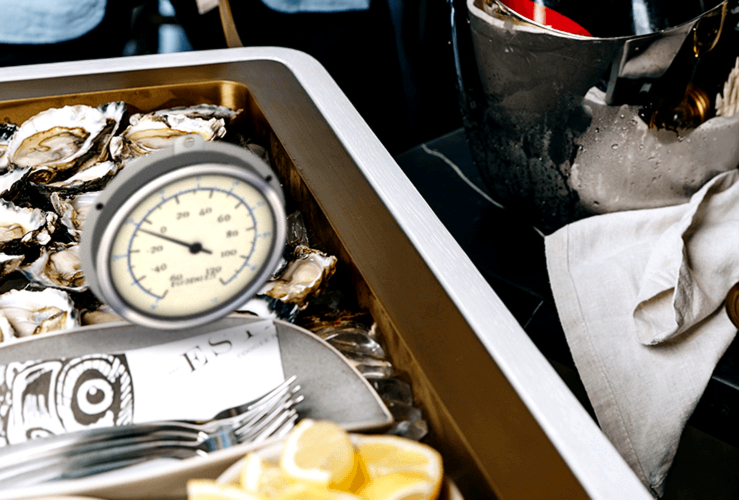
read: {"value": -5, "unit": "°F"}
